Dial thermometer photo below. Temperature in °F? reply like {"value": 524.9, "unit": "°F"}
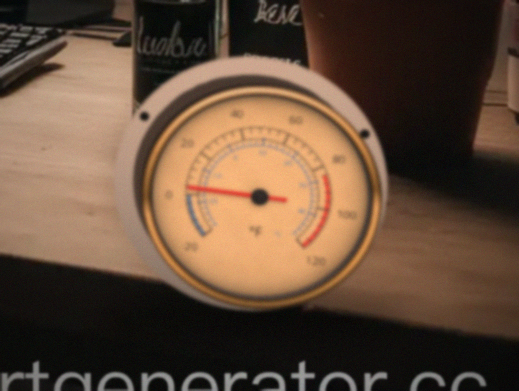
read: {"value": 4, "unit": "°F"}
